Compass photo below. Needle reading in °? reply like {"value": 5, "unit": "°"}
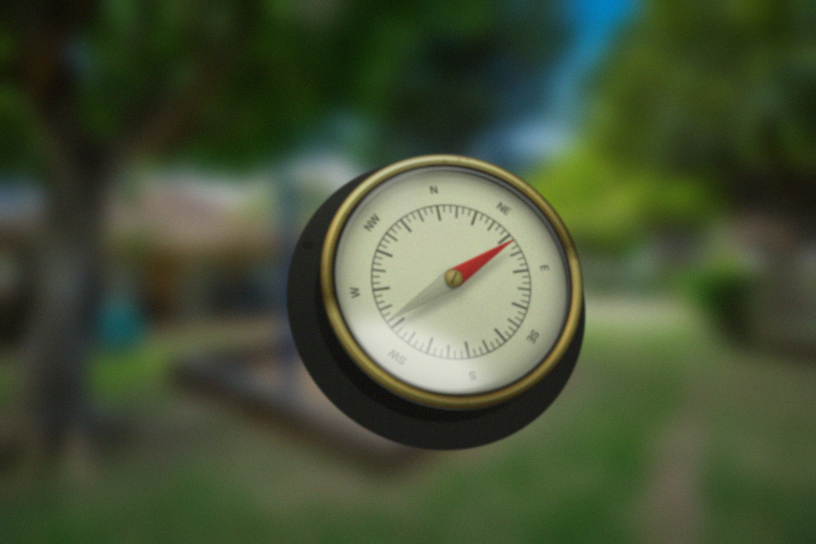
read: {"value": 65, "unit": "°"}
